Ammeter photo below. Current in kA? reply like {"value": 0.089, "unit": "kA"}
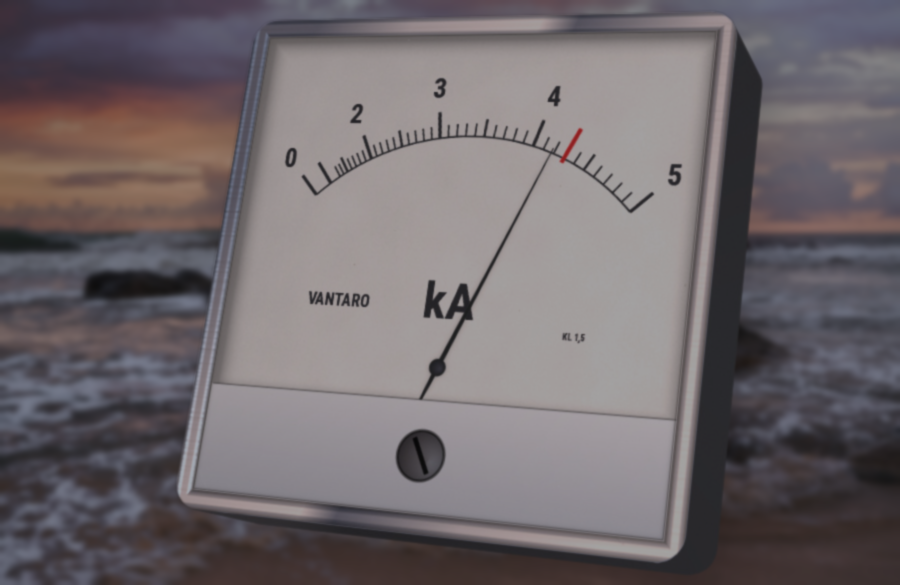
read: {"value": 4.2, "unit": "kA"}
